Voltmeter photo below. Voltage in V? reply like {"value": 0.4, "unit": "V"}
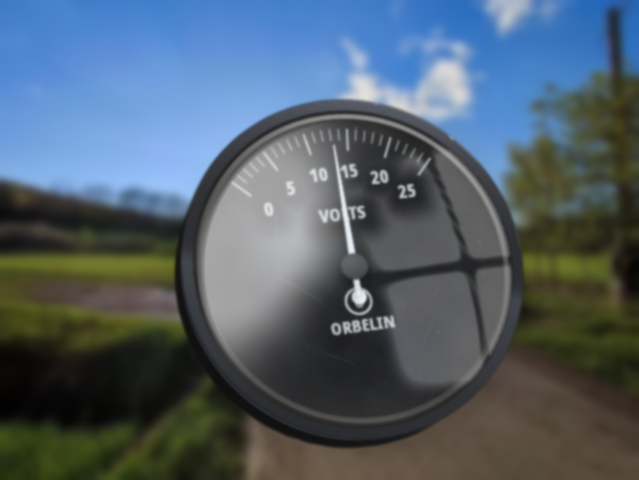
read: {"value": 13, "unit": "V"}
